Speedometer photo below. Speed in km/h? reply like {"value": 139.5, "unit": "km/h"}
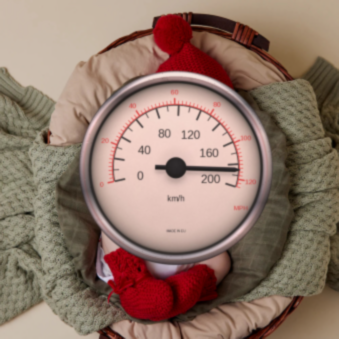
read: {"value": 185, "unit": "km/h"}
